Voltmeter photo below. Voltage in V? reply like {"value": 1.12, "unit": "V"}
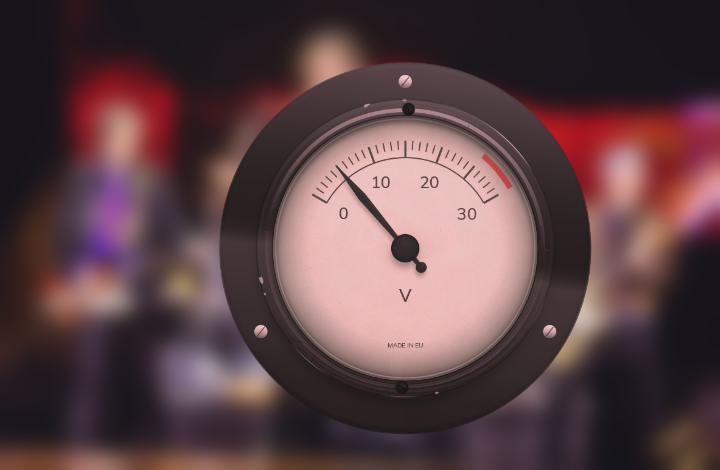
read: {"value": 5, "unit": "V"}
